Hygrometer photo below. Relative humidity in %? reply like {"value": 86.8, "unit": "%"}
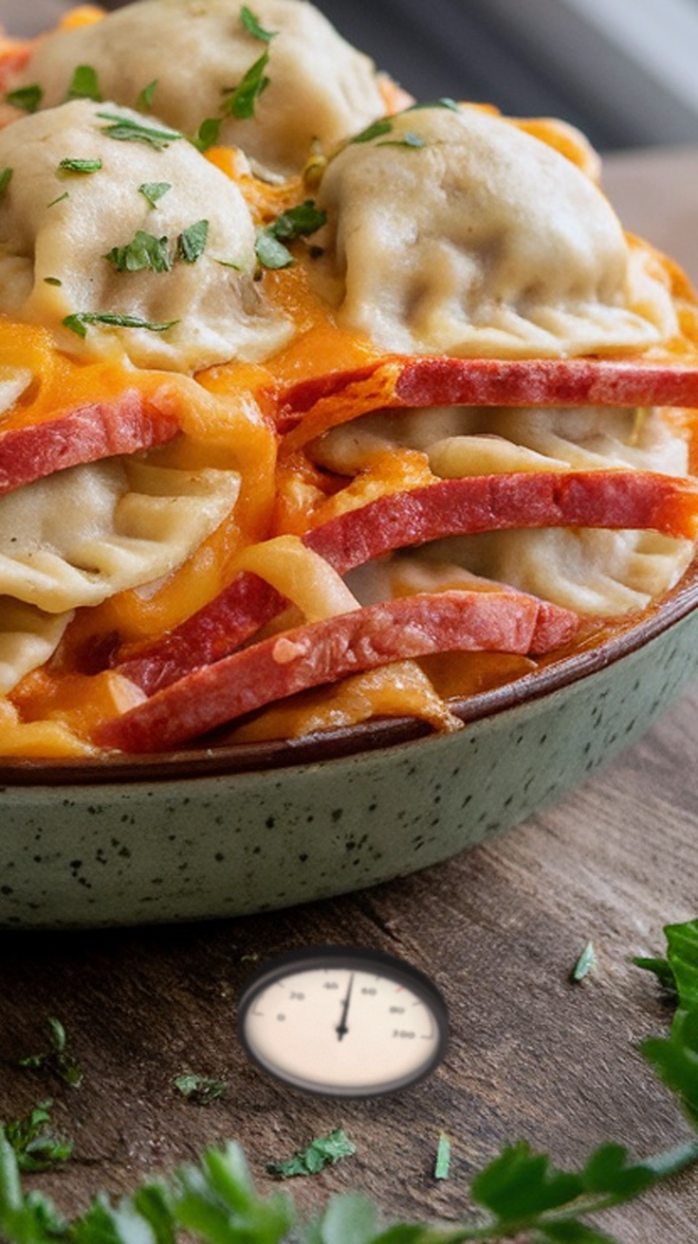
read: {"value": 50, "unit": "%"}
